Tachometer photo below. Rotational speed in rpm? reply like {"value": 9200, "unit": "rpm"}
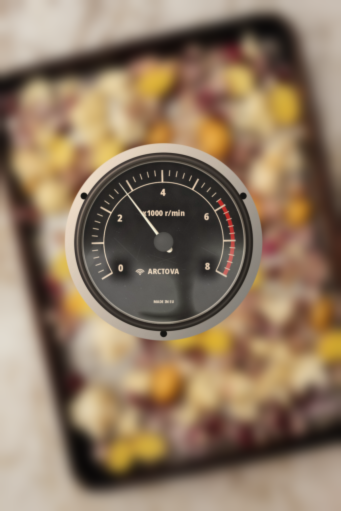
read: {"value": 2800, "unit": "rpm"}
